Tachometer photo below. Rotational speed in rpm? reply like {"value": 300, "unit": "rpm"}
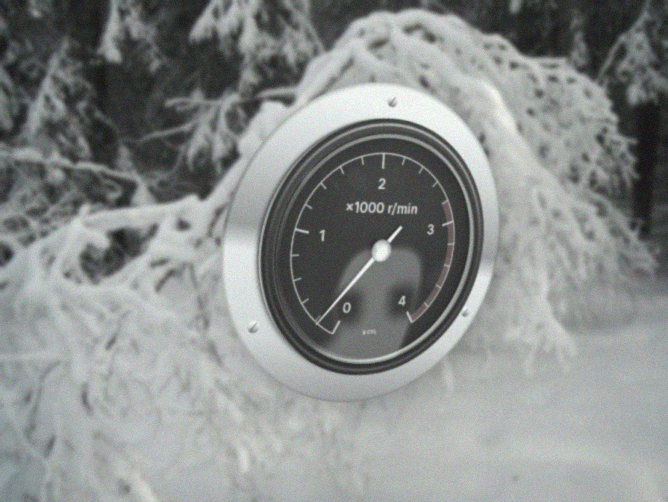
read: {"value": 200, "unit": "rpm"}
